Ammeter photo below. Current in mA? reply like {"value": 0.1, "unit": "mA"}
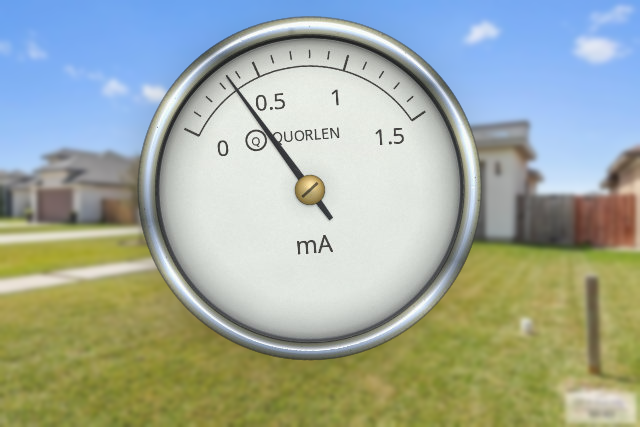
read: {"value": 0.35, "unit": "mA"}
